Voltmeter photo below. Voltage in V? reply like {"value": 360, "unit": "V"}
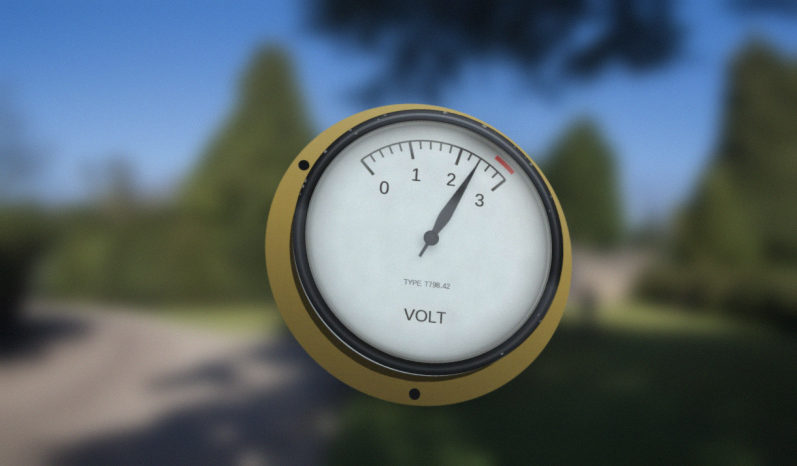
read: {"value": 2.4, "unit": "V"}
